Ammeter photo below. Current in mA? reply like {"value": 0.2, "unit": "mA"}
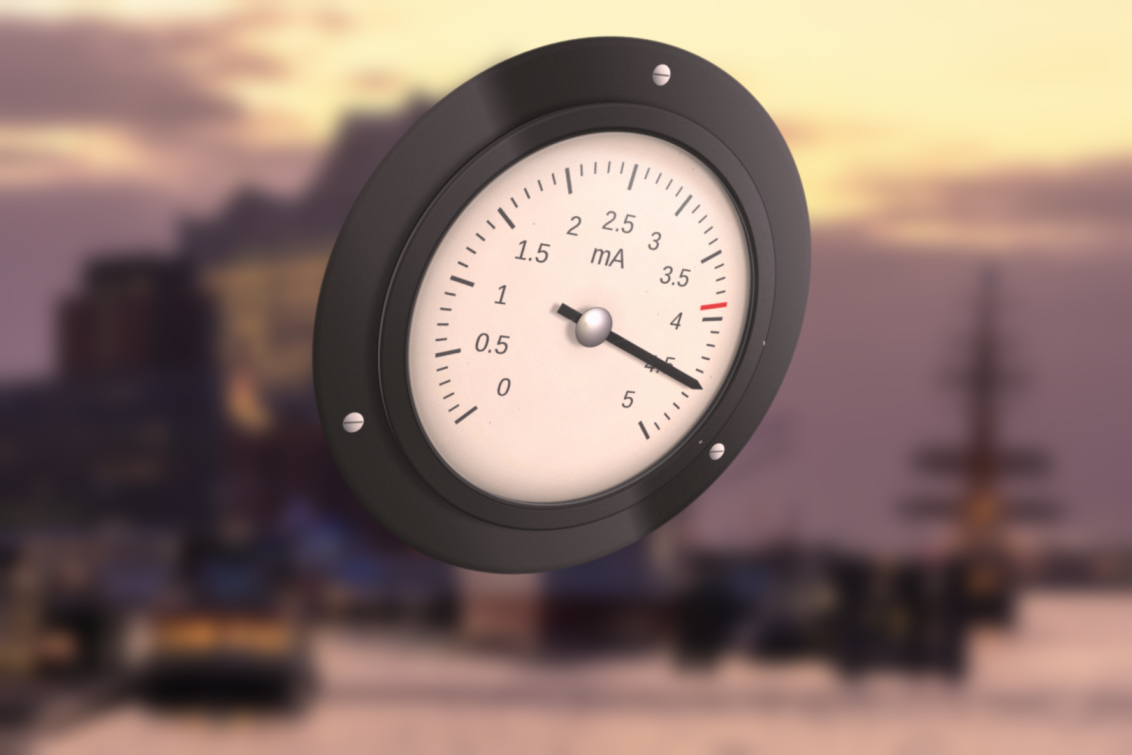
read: {"value": 4.5, "unit": "mA"}
